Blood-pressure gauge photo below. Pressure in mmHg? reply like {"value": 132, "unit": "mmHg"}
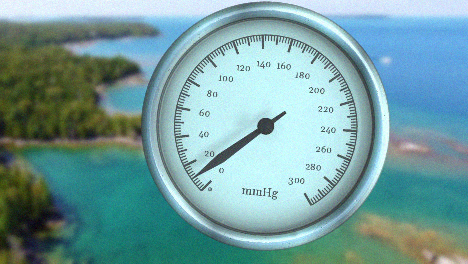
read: {"value": 10, "unit": "mmHg"}
